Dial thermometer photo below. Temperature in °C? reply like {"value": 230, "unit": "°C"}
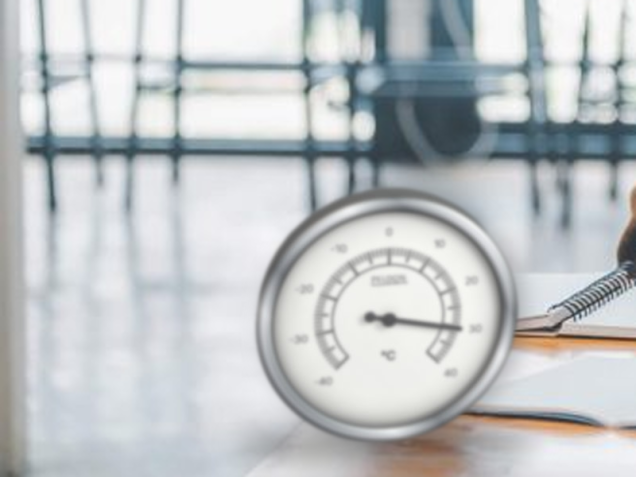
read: {"value": 30, "unit": "°C"}
